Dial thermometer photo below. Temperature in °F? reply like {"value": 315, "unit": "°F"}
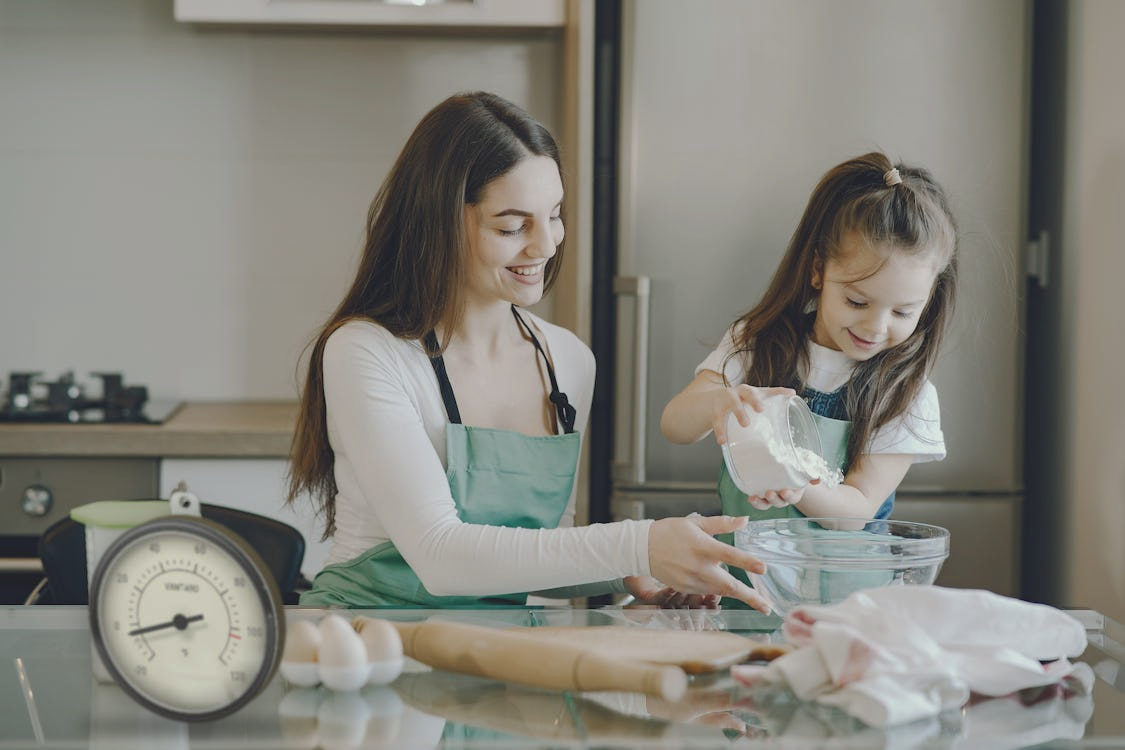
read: {"value": -4, "unit": "°F"}
